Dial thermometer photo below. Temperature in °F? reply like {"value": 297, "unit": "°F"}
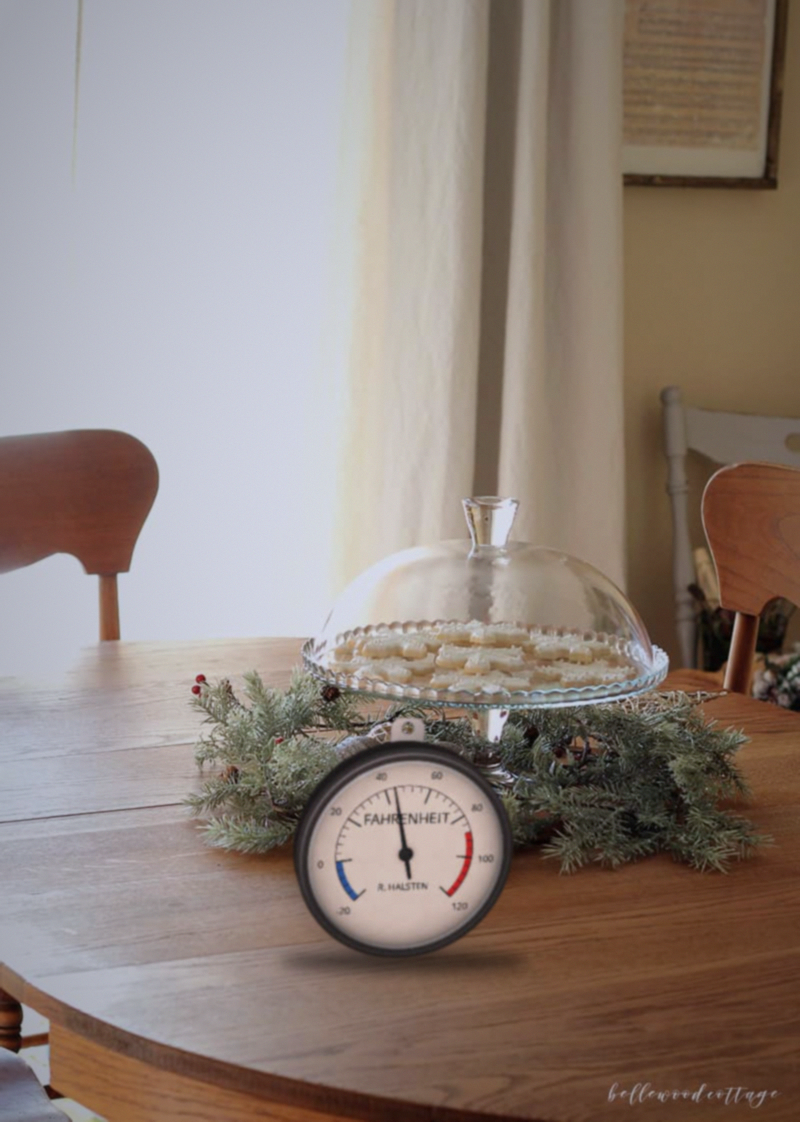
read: {"value": 44, "unit": "°F"}
